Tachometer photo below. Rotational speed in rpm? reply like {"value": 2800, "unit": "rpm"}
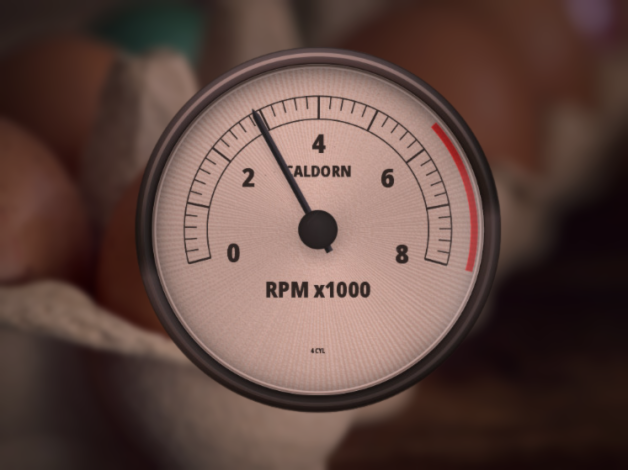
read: {"value": 2900, "unit": "rpm"}
